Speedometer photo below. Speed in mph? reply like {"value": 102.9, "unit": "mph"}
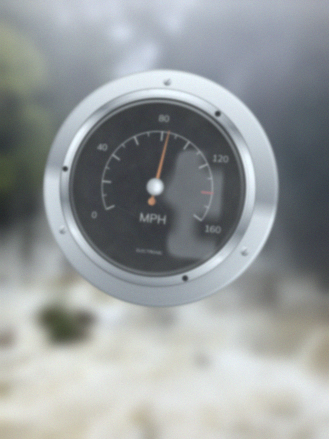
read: {"value": 85, "unit": "mph"}
